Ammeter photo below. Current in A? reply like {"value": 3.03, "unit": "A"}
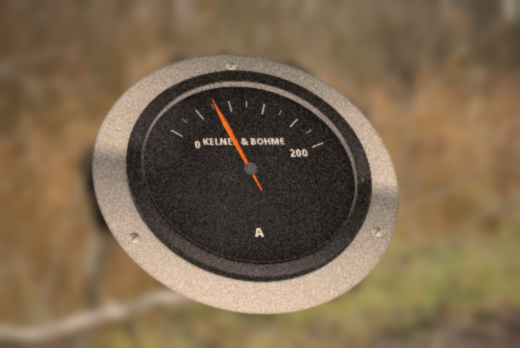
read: {"value": 60, "unit": "A"}
